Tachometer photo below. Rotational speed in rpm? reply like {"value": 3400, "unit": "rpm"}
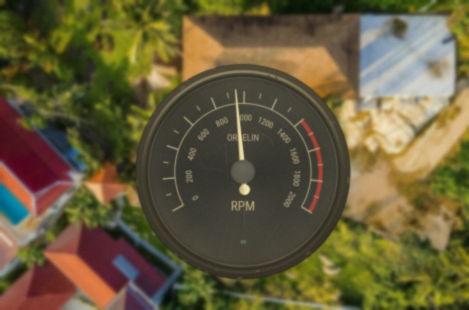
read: {"value": 950, "unit": "rpm"}
